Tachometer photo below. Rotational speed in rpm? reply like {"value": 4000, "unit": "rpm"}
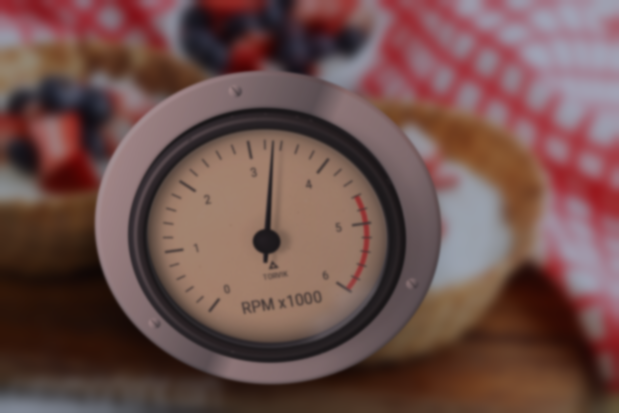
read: {"value": 3300, "unit": "rpm"}
